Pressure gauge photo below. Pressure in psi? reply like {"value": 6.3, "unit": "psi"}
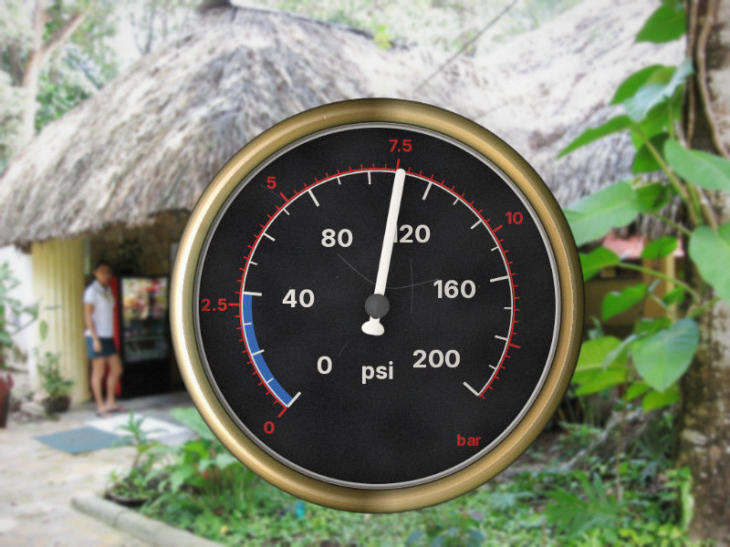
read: {"value": 110, "unit": "psi"}
